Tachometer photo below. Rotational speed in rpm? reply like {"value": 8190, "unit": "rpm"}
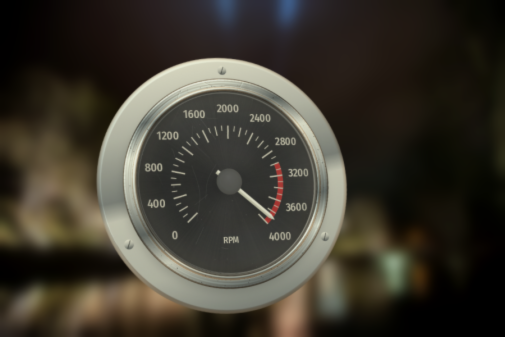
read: {"value": 3900, "unit": "rpm"}
